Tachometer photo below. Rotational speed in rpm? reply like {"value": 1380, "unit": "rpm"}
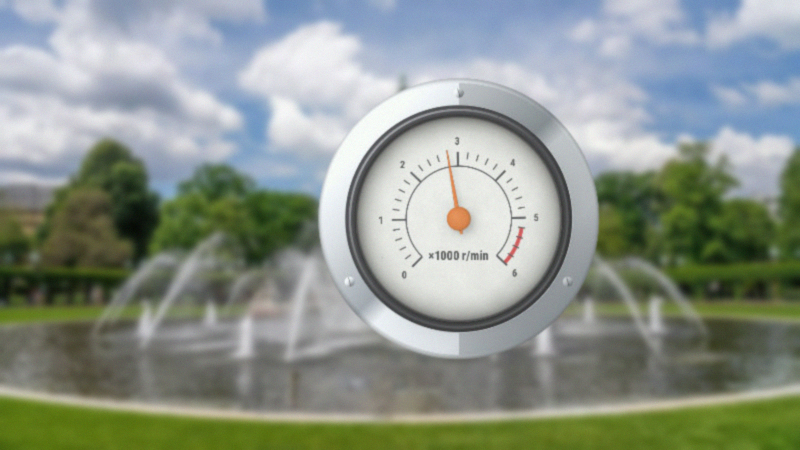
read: {"value": 2800, "unit": "rpm"}
